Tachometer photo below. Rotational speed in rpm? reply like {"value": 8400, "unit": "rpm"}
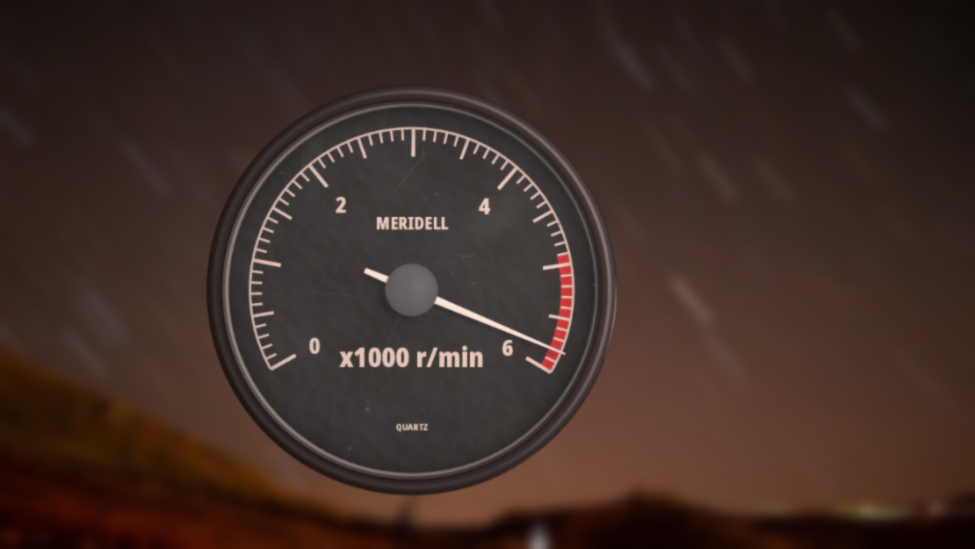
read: {"value": 5800, "unit": "rpm"}
